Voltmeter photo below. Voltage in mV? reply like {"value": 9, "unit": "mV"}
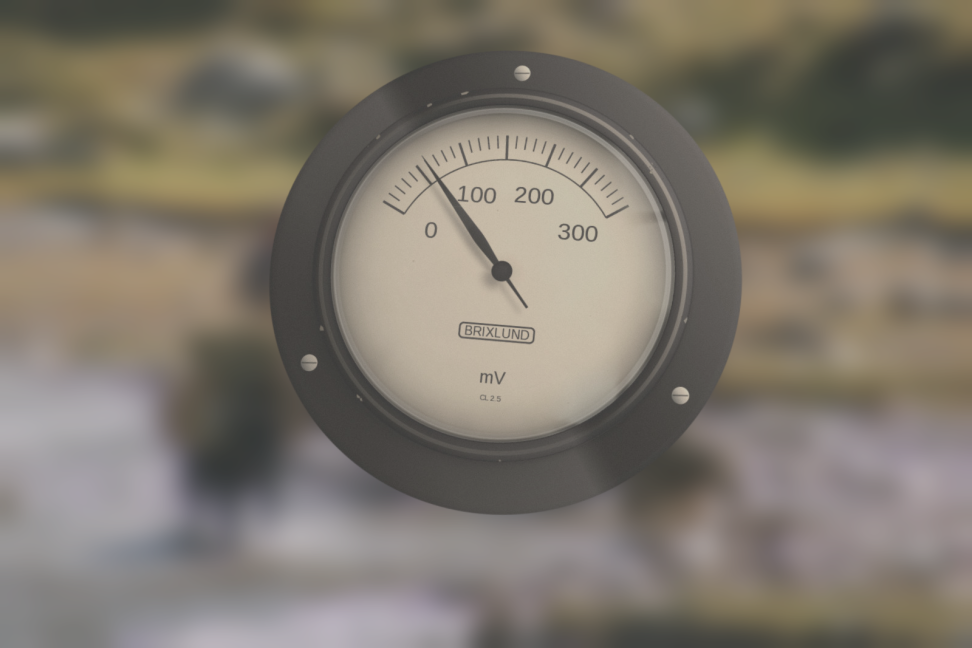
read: {"value": 60, "unit": "mV"}
